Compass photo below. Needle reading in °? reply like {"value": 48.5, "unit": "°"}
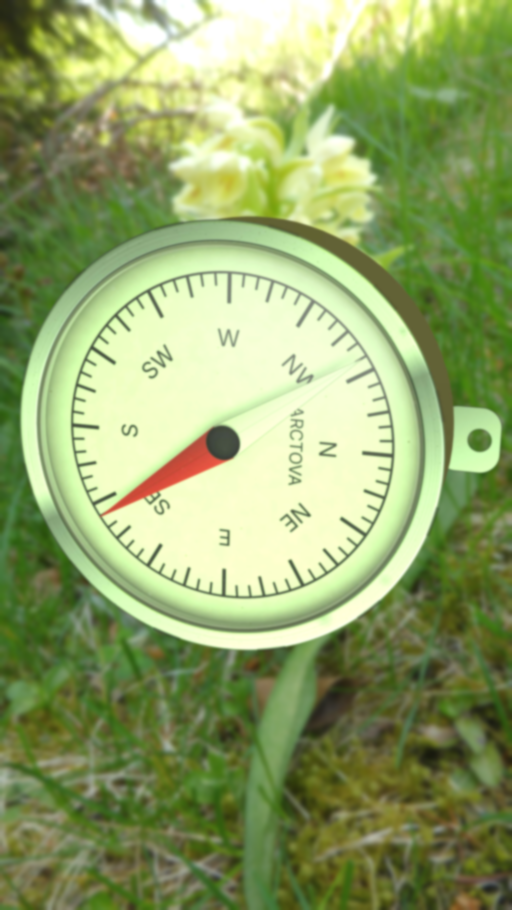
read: {"value": 145, "unit": "°"}
